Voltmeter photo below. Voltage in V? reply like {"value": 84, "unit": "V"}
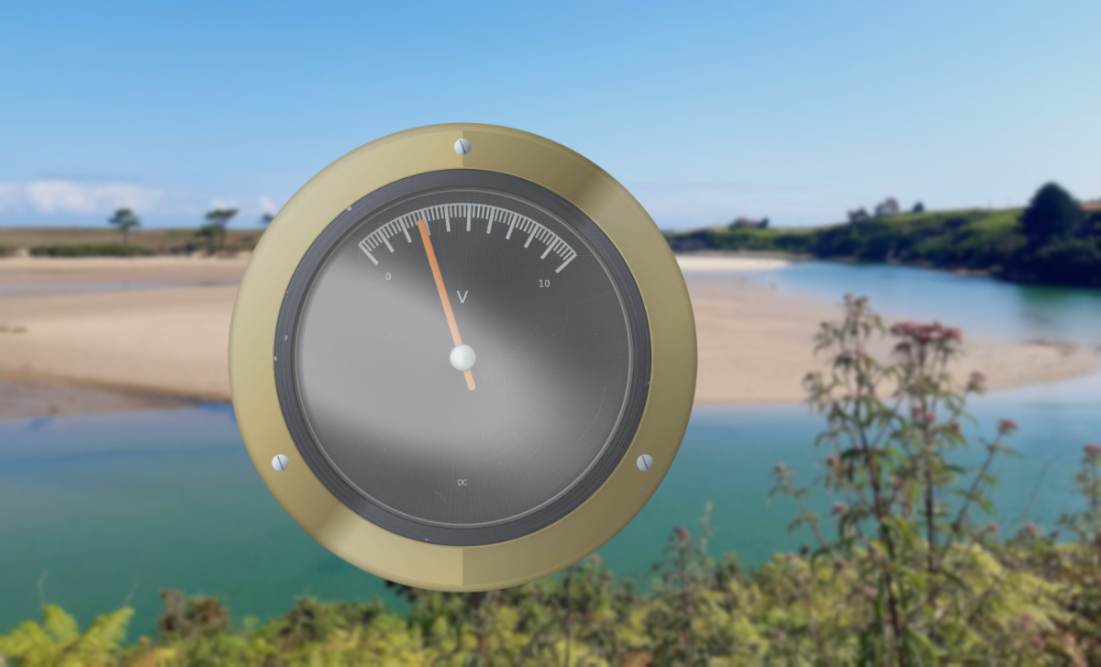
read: {"value": 2.8, "unit": "V"}
